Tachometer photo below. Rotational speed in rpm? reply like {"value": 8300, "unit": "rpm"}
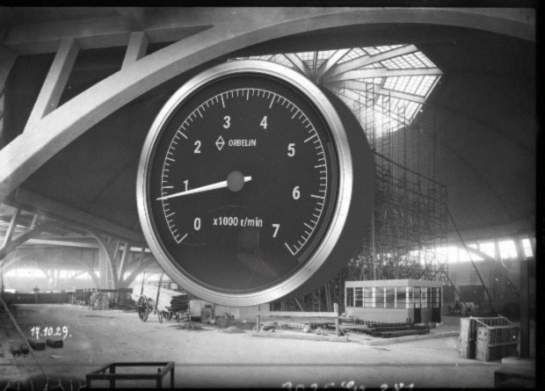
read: {"value": 800, "unit": "rpm"}
